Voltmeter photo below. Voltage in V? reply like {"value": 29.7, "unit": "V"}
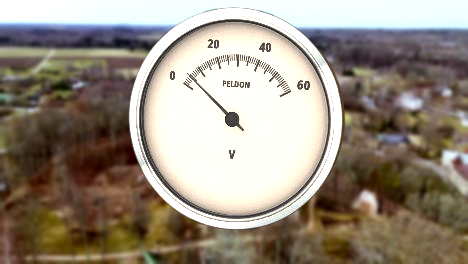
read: {"value": 5, "unit": "V"}
